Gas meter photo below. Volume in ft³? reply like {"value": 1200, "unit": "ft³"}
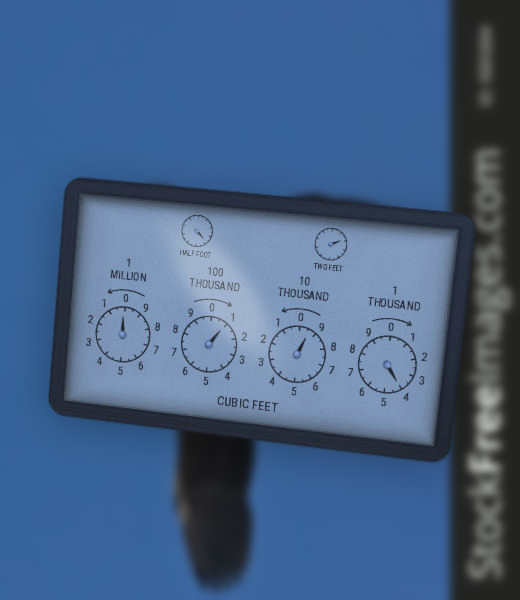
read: {"value": 9400, "unit": "ft³"}
